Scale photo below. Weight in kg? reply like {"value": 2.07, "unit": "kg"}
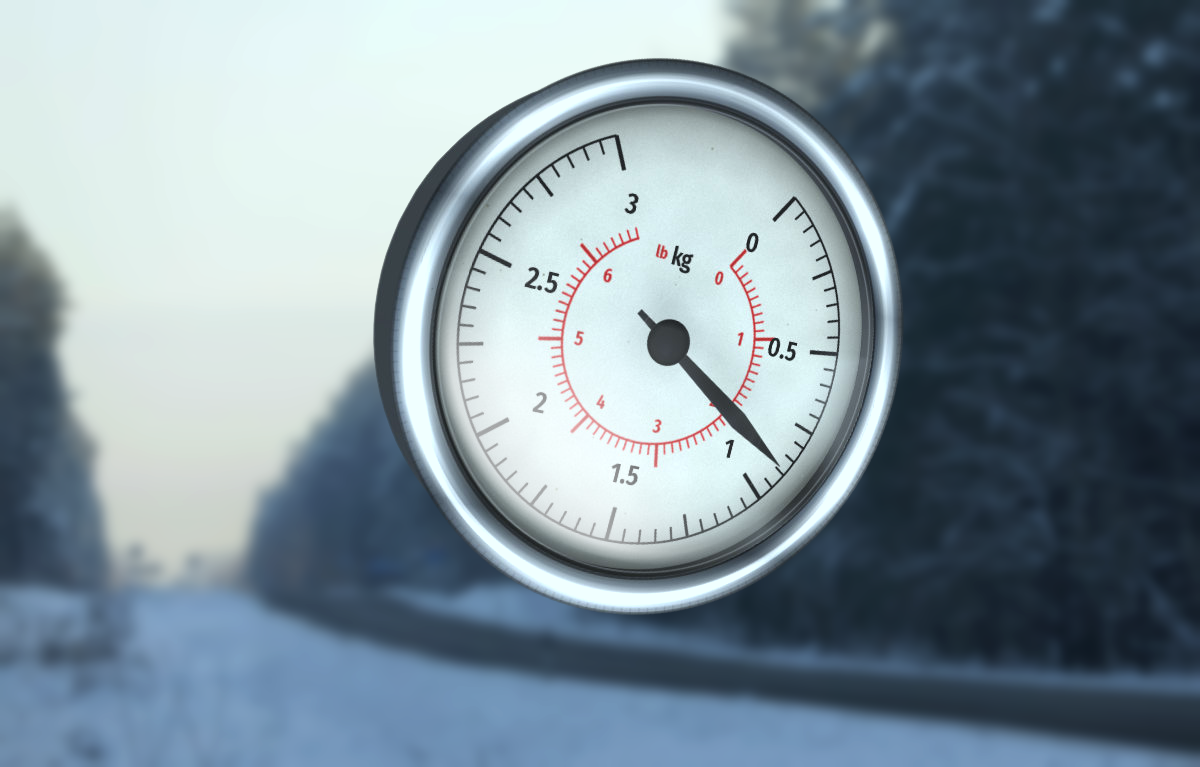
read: {"value": 0.9, "unit": "kg"}
